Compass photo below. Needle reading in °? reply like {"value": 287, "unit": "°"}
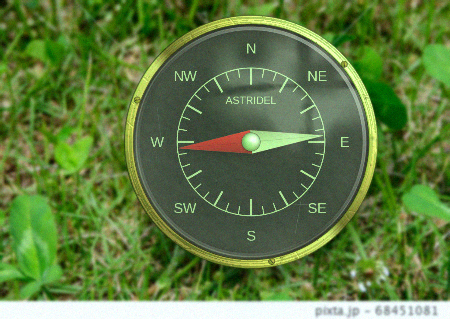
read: {"value": 265, "unit": "°"}
